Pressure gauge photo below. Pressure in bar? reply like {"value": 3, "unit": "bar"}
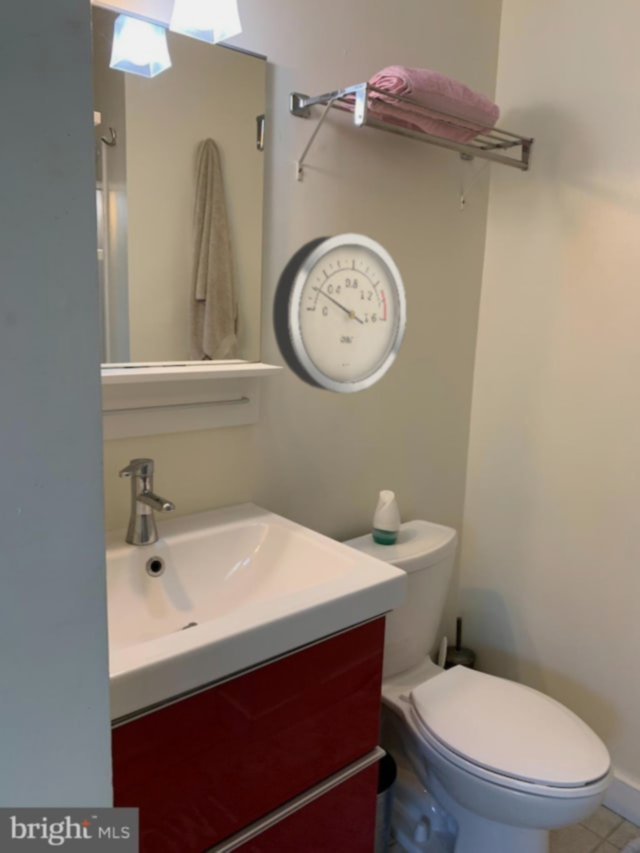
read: {"value": 0.2, "unit": "bar"}
